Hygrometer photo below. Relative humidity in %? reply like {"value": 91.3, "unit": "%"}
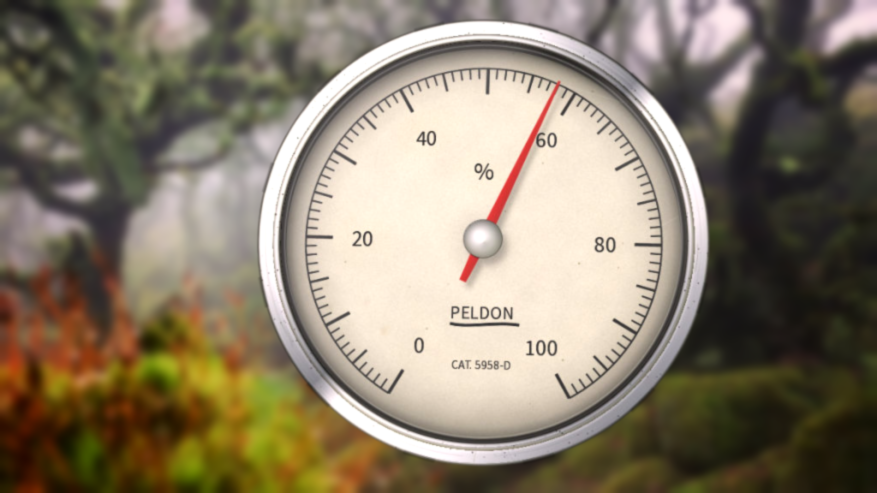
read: {"value": 58, "unit": "%"}
